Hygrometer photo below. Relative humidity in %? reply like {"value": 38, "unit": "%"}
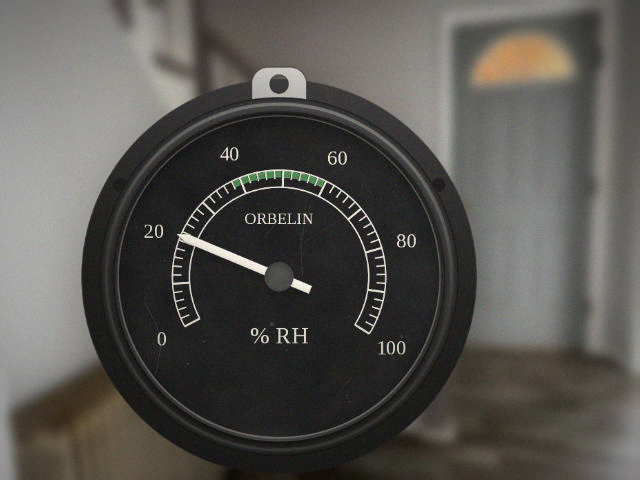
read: {"value": 21, "unit": "%"}
